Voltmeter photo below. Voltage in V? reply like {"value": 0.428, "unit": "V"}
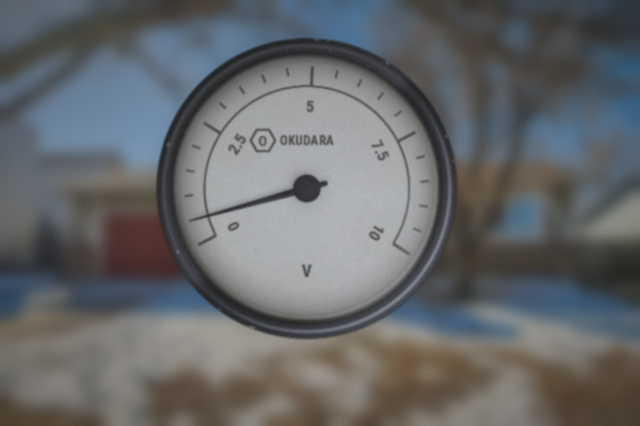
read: {"value": 0.5, "unit": "V"}
